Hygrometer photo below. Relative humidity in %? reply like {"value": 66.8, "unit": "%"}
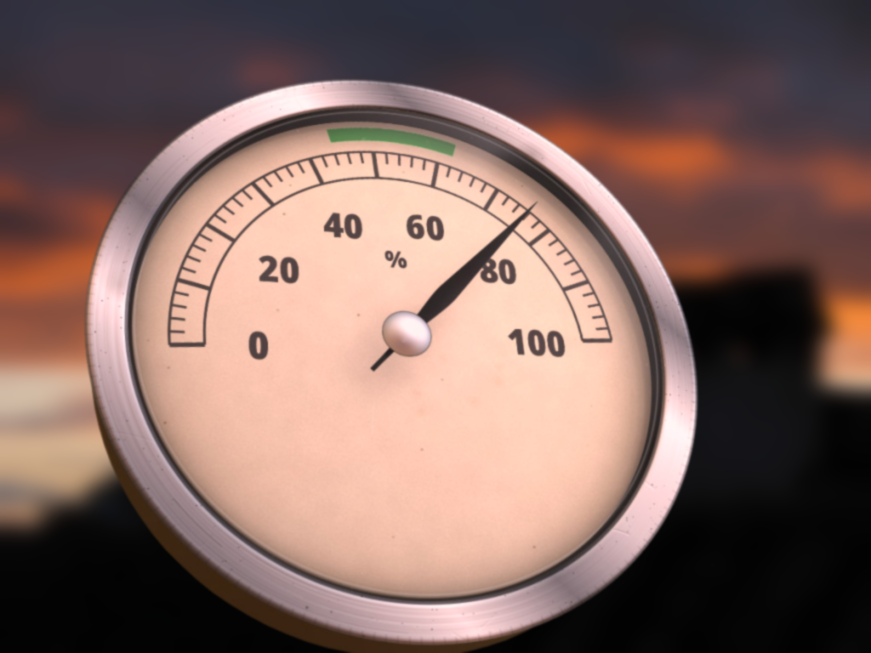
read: {"value": 76, "unit": "%"}
